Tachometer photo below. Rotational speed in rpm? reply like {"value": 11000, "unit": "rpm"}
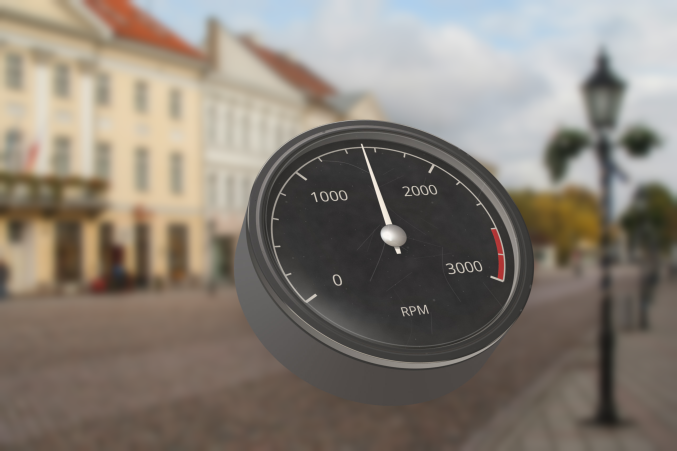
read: {"value": 1500, "unit": "rpm"}
